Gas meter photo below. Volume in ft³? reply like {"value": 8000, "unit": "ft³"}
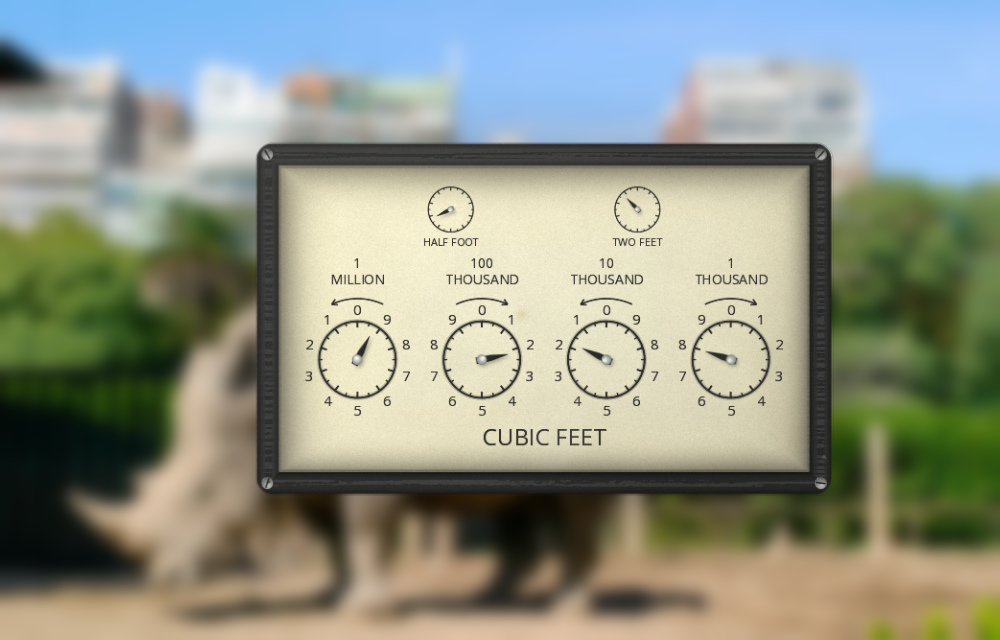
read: {"value": 921800, "unit": "ft³"}
